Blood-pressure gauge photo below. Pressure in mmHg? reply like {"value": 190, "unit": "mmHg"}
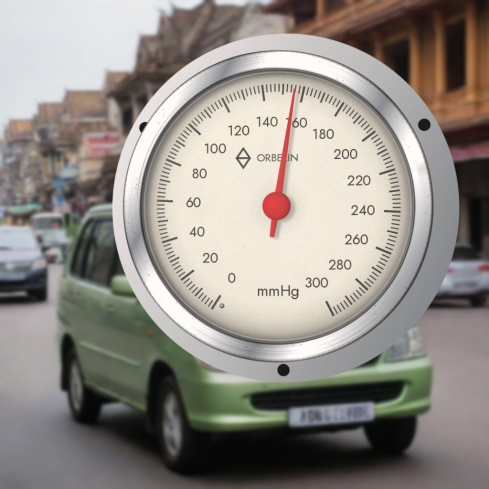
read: {"value": 156, "unit": "mmHg"}
